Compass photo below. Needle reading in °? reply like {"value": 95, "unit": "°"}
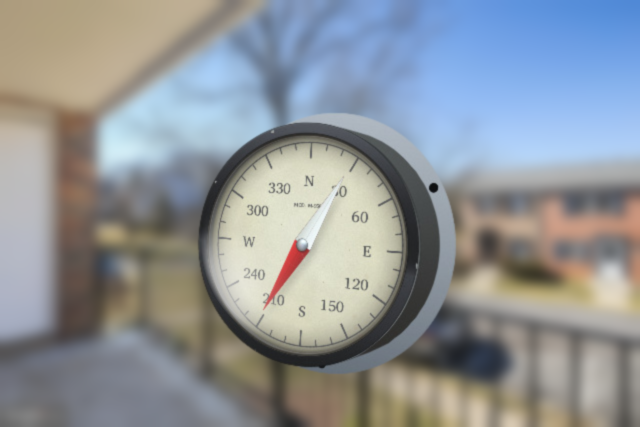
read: {"value": 210, "unit": "°"}
